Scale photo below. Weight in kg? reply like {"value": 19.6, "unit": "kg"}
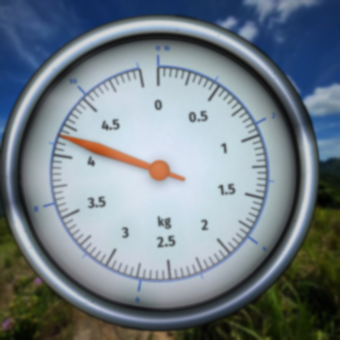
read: {"value": 4.15, "unit": "kg"}
